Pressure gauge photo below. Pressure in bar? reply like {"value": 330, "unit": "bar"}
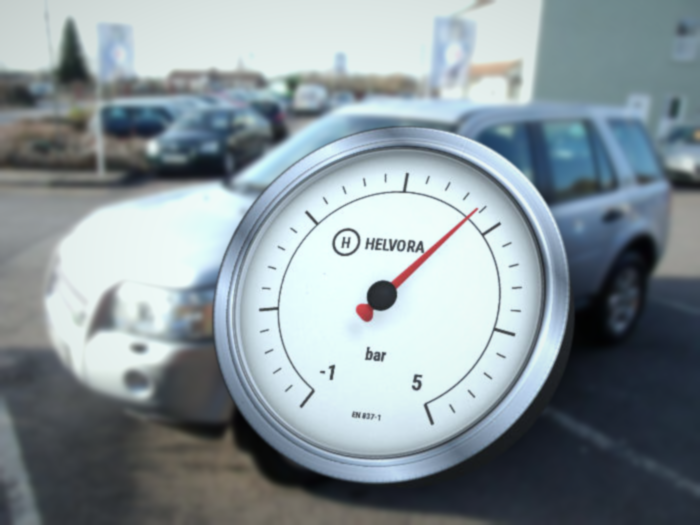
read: {"value": 2.8, "unit": "bar"}
